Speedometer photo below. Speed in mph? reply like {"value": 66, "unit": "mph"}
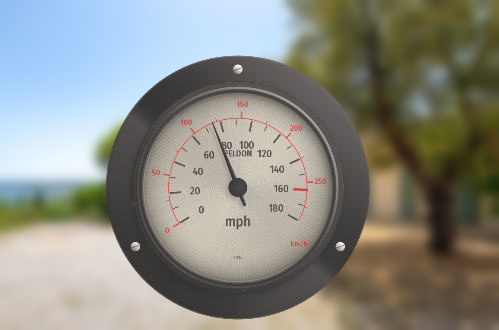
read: {"value": 75, "unit": "mph"}
